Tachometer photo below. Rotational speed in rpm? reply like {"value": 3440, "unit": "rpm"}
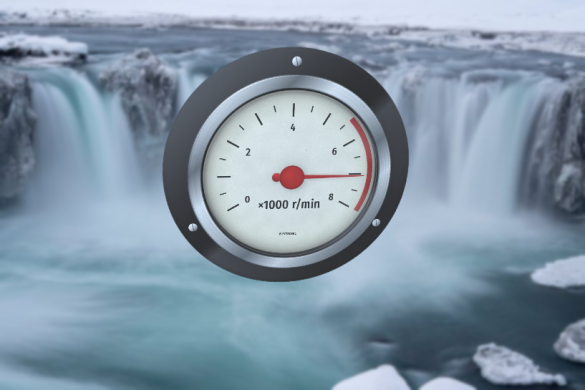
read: {"value": 7000, "unit": "rpm"}
